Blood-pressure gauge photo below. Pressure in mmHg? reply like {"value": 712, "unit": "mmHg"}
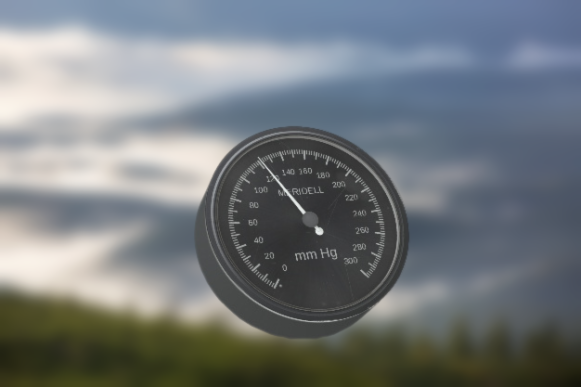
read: {"value": 120, "unit": "mmHg"}
